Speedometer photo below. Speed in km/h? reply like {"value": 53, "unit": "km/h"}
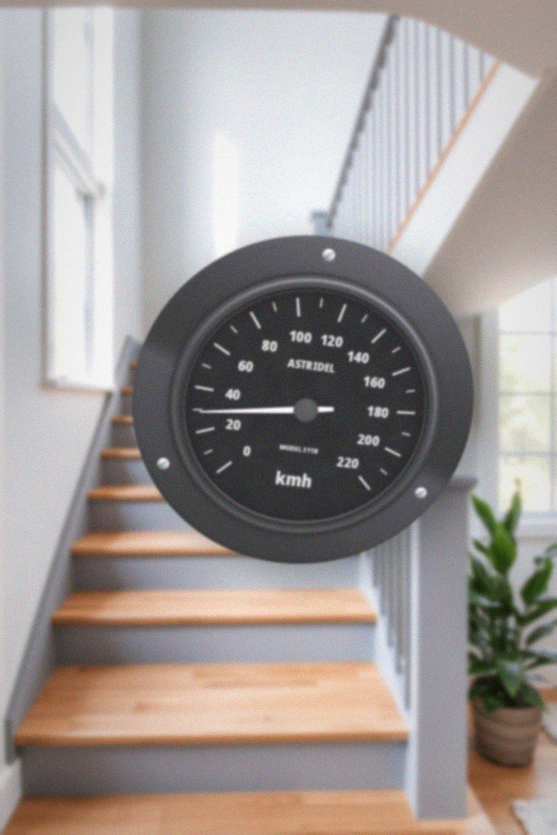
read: {"value": 30, "unit": "km/h"}
